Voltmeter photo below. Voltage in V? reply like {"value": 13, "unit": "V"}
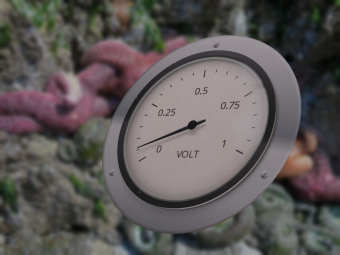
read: {"value": 0.05, "unit": "V"}
